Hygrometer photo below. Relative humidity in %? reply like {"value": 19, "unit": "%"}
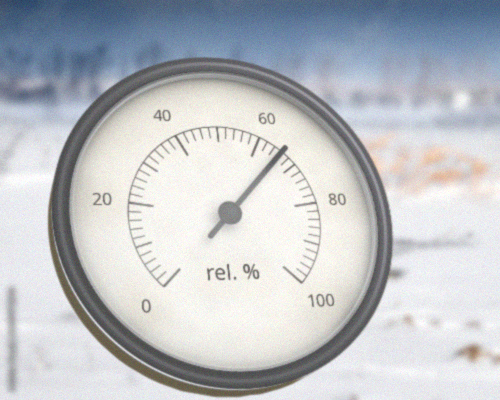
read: {"value": 66, "unit": "%"}
